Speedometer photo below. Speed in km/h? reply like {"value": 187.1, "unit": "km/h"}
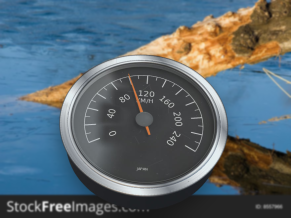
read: {"value": 100, "unit": "km/h"}
